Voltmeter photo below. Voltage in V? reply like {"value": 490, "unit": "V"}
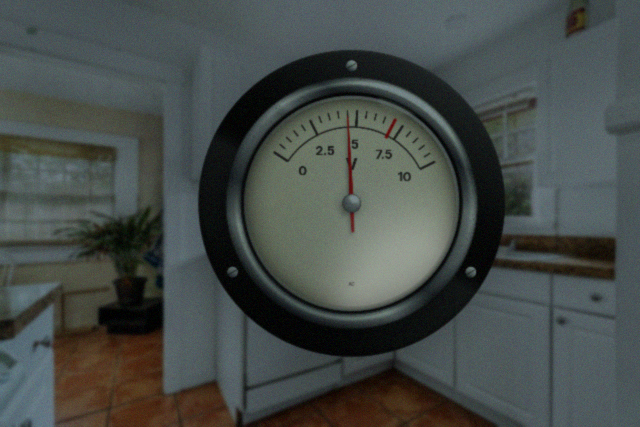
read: {"value": 4.5, "unit": "V"}
